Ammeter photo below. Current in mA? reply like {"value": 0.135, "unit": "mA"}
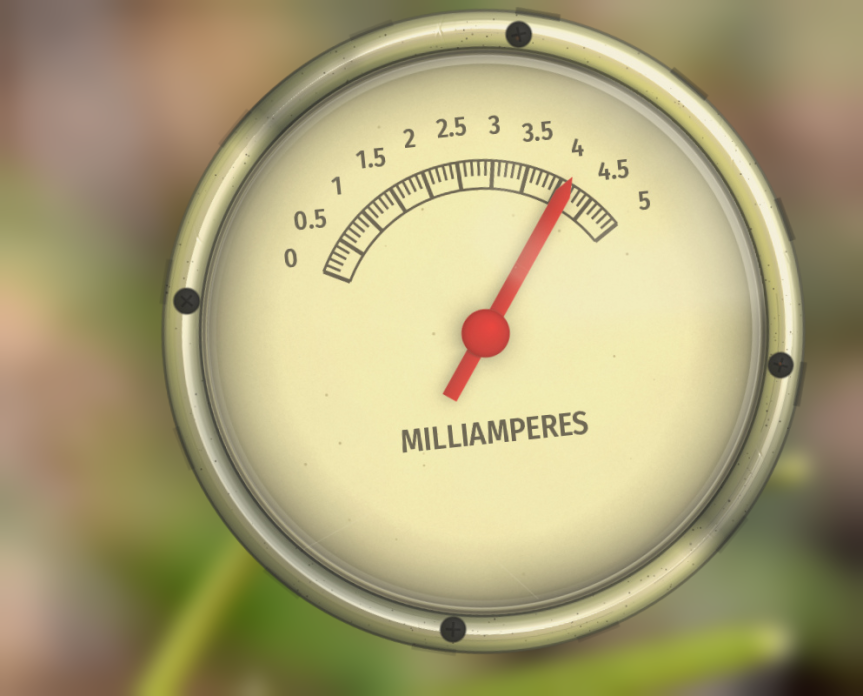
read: {"value": 4.1, "unit": "mA"}
